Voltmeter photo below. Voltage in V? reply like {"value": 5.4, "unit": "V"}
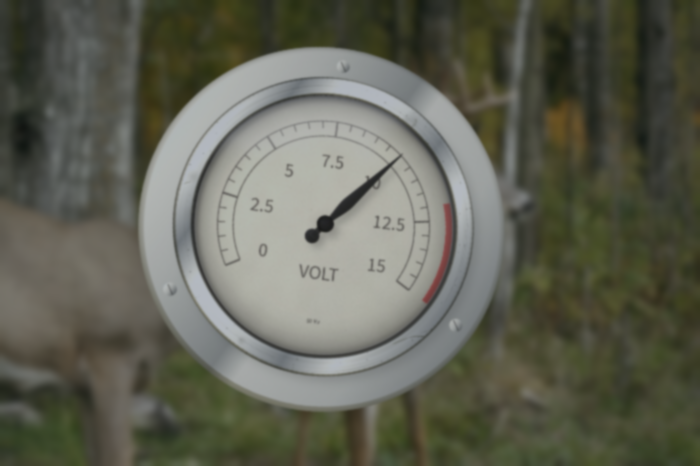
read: {"value": 10, "unit": "V"}
